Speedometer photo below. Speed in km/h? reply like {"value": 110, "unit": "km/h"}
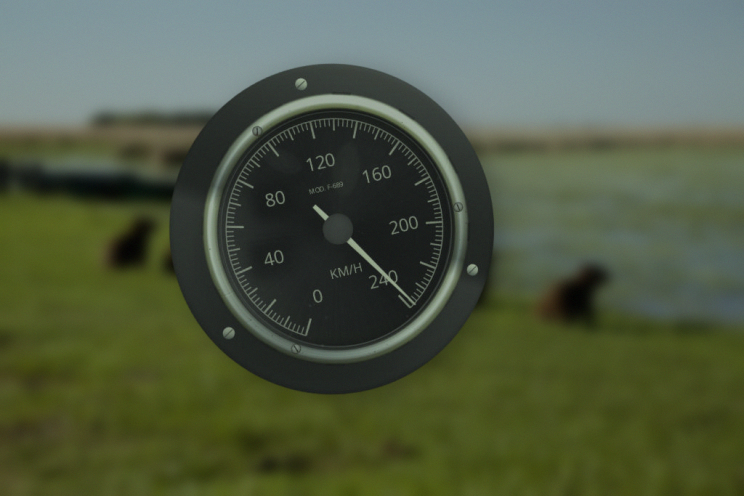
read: {"value": 238, "unit": "km/h"}
